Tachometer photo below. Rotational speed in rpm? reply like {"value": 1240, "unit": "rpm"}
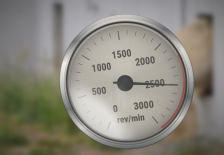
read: {"value": 2500, "unit": "rpm"}
